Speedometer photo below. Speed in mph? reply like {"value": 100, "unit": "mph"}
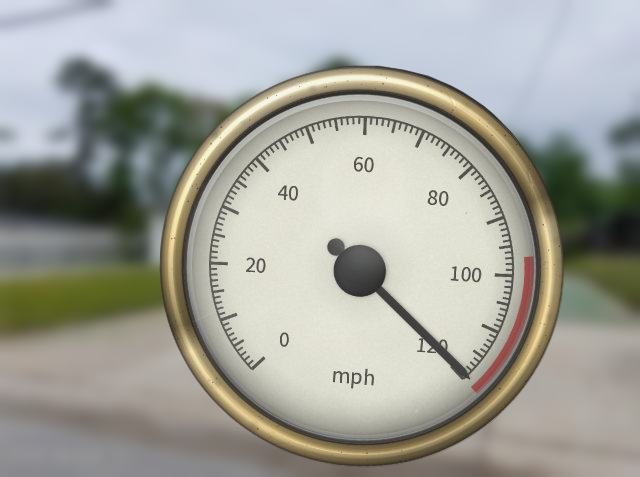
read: {"value": 119, "unit": "mph"}
